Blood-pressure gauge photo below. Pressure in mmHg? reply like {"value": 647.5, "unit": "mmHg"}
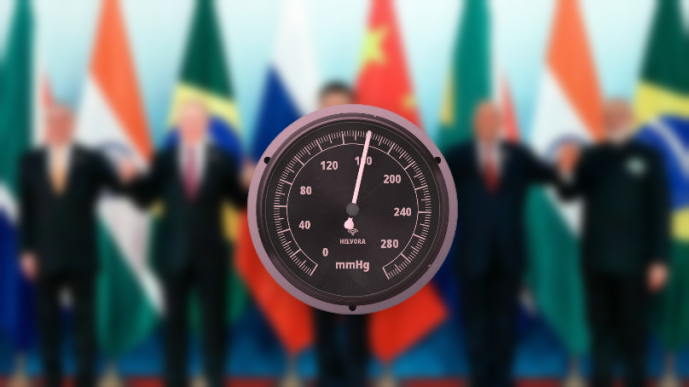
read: {"value": 160, "unit": "mmHg"}
